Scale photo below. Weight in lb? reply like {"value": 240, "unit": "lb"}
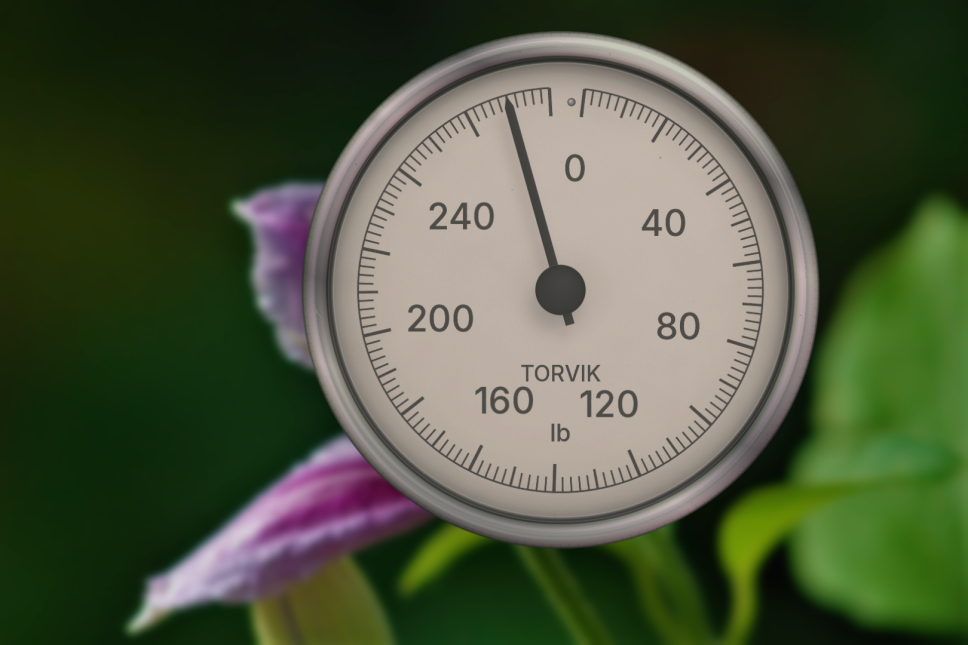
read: {"value": 270, "unit": "lb"}
